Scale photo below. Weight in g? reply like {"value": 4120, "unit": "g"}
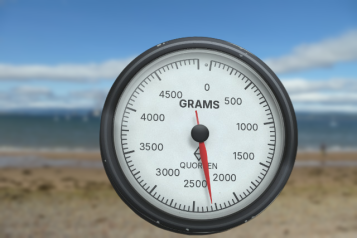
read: {"value": 2300, "unit": "g"}
